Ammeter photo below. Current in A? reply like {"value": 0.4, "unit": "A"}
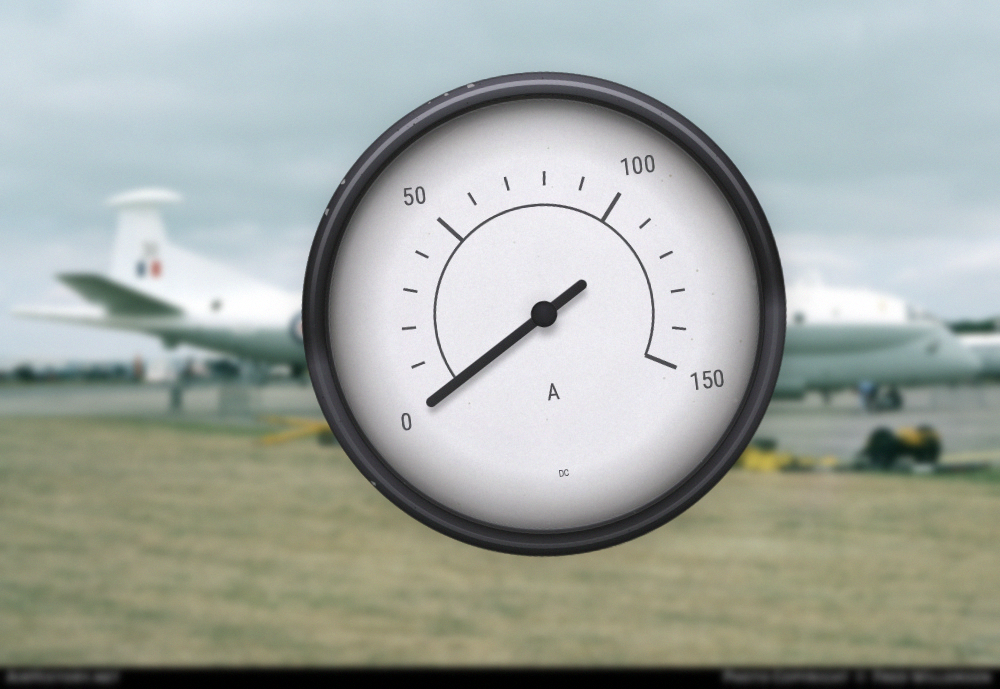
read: {"value": 0, "unit": "A"}
